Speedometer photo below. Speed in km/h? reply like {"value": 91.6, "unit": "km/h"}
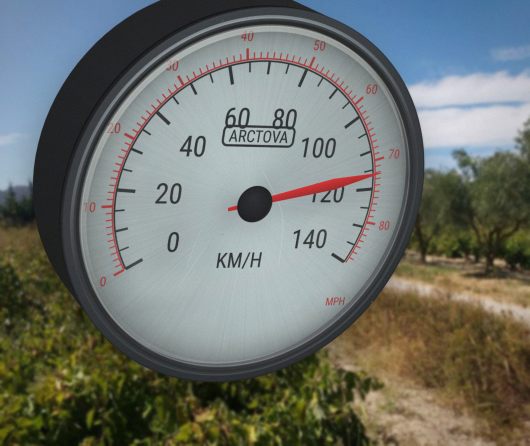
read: {"value": 115, "unit": "km/h"}
